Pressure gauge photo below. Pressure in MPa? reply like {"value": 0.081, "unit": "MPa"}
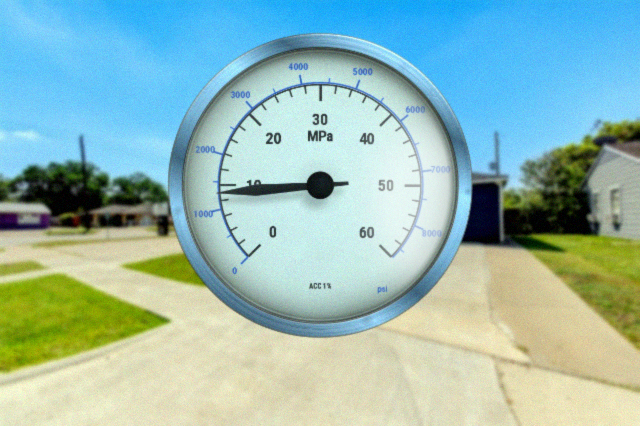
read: {"value": 9, "unit": "MPa"}
